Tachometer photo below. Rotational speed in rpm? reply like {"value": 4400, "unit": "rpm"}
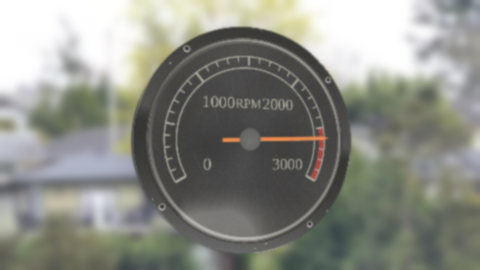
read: {"value": 2600, "unit": "rpm"}
